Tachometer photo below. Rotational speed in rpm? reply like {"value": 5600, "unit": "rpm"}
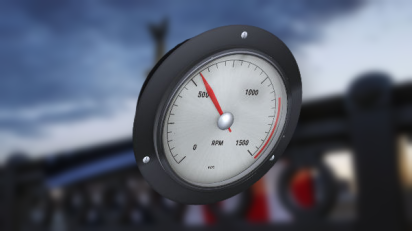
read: {"value": 550, "unit": "rpm"}
